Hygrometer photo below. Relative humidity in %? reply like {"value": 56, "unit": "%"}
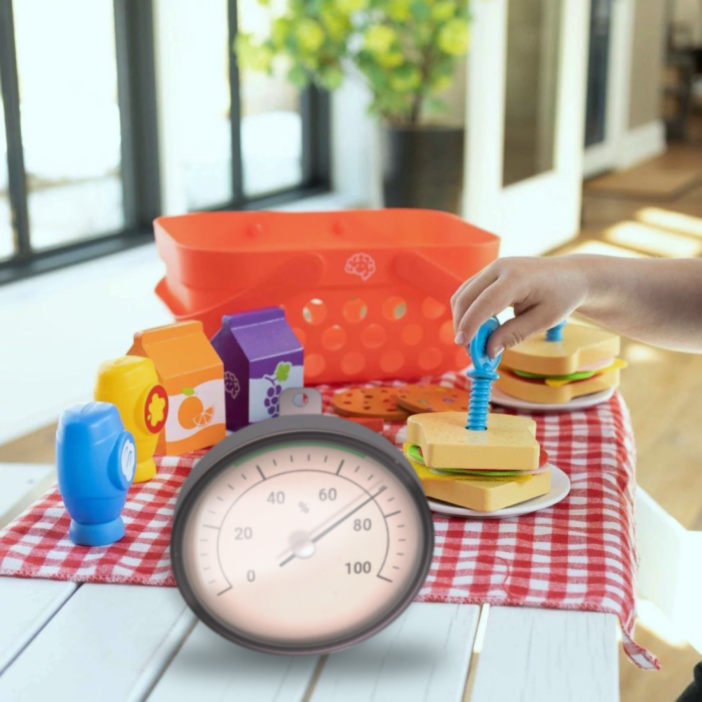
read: {"value": 72, "unit": "%"}
